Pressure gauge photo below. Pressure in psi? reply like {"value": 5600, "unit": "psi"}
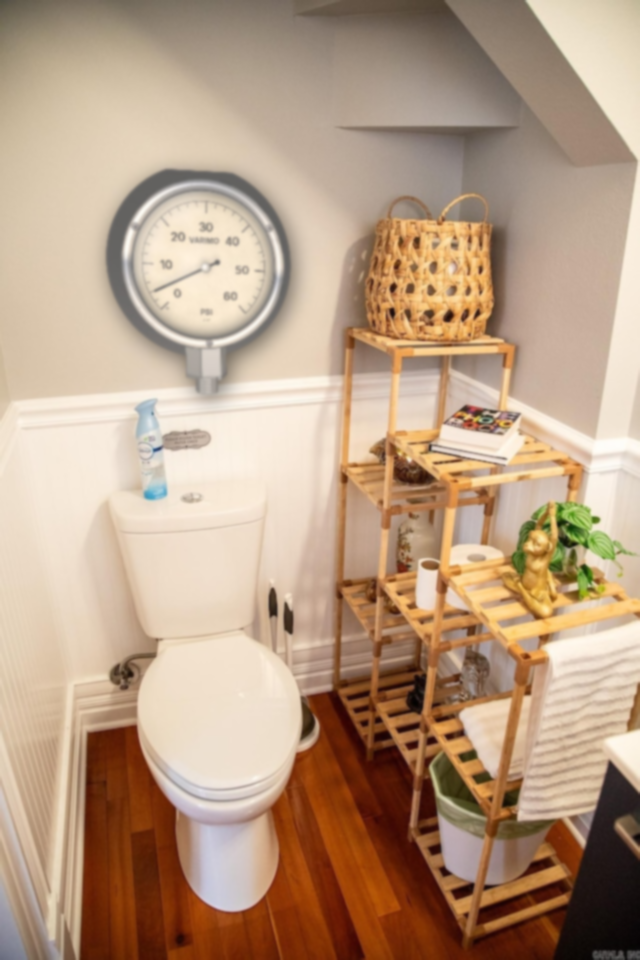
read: {"value": 4, "unit": "psi"}
